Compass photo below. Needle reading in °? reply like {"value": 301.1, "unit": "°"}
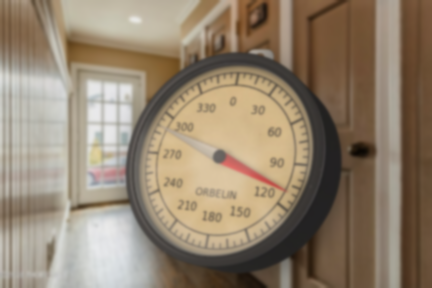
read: {"value": 110, "unit": "°"}
